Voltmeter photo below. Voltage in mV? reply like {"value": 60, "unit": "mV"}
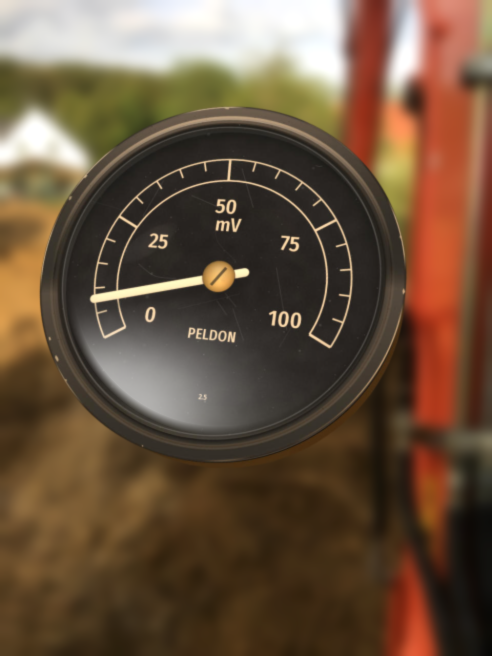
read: {"value": 7.5, "unit": "mV"}
